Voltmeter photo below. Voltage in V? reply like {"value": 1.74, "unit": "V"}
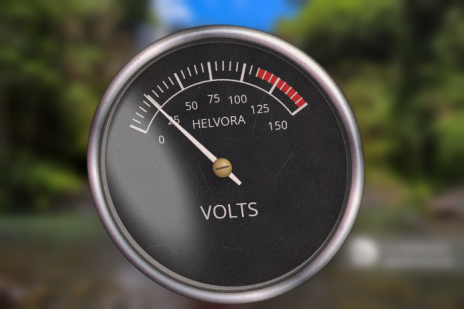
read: {"value": 25, "unit": "V"}
